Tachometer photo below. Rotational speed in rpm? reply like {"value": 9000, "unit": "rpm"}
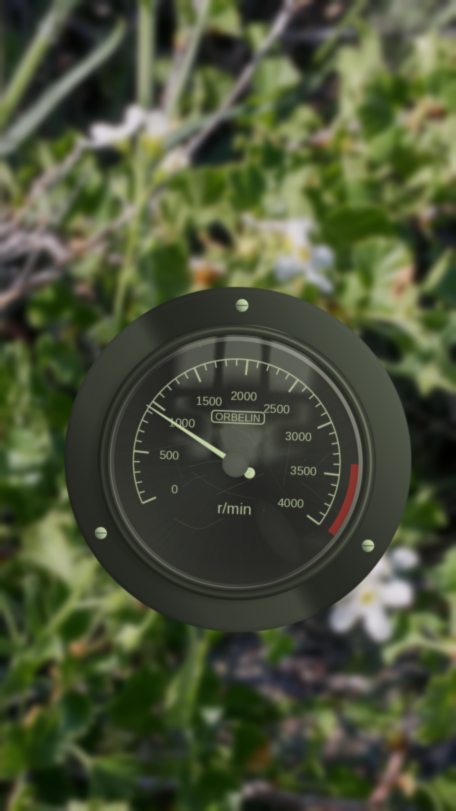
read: {"value": 950, "unit": "rpm"}
